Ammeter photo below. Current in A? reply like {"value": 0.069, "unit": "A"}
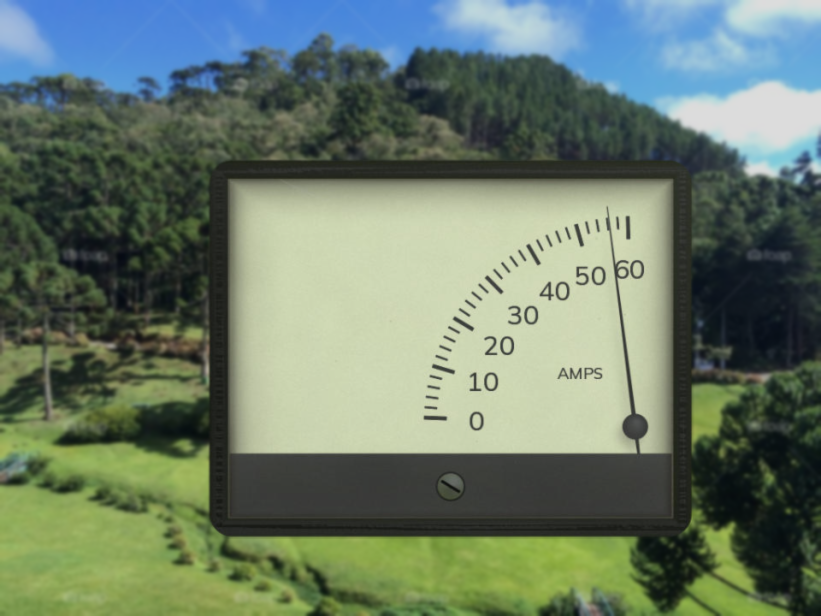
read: {"value": 56, "unit": "A"}
